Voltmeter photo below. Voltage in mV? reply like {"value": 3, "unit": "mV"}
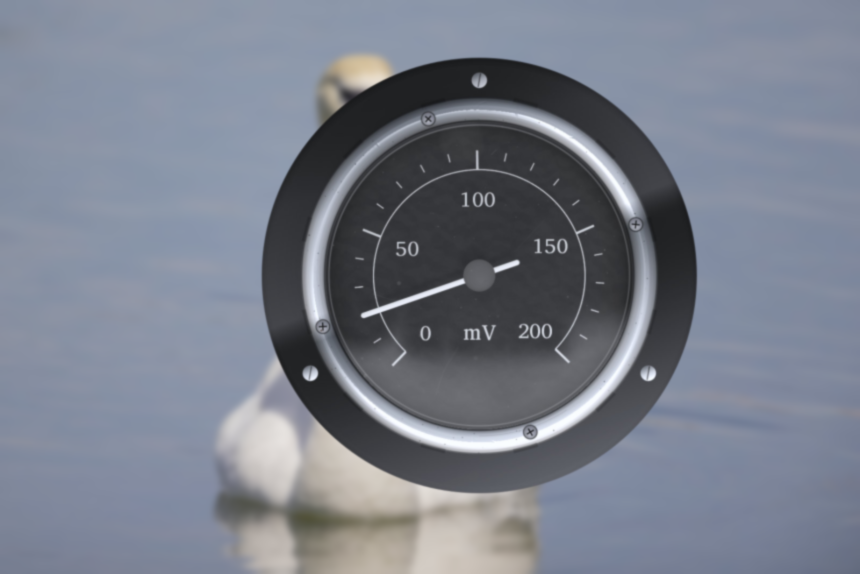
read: {"value": 20, "unit": "mV"}
